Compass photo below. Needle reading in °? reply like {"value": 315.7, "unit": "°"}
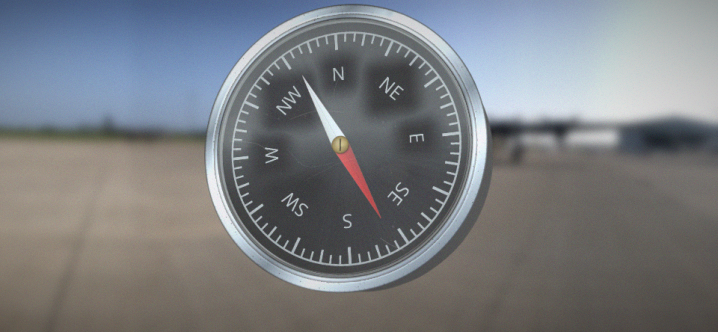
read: {"value": 155, "unit": "°"}
